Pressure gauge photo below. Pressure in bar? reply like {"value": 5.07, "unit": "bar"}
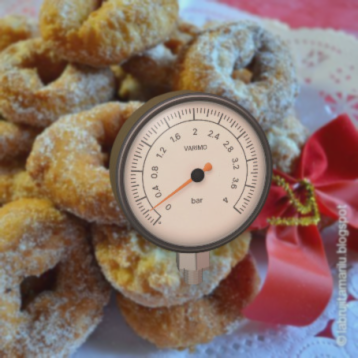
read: {"value": 0.2, "unit": "bar"}
